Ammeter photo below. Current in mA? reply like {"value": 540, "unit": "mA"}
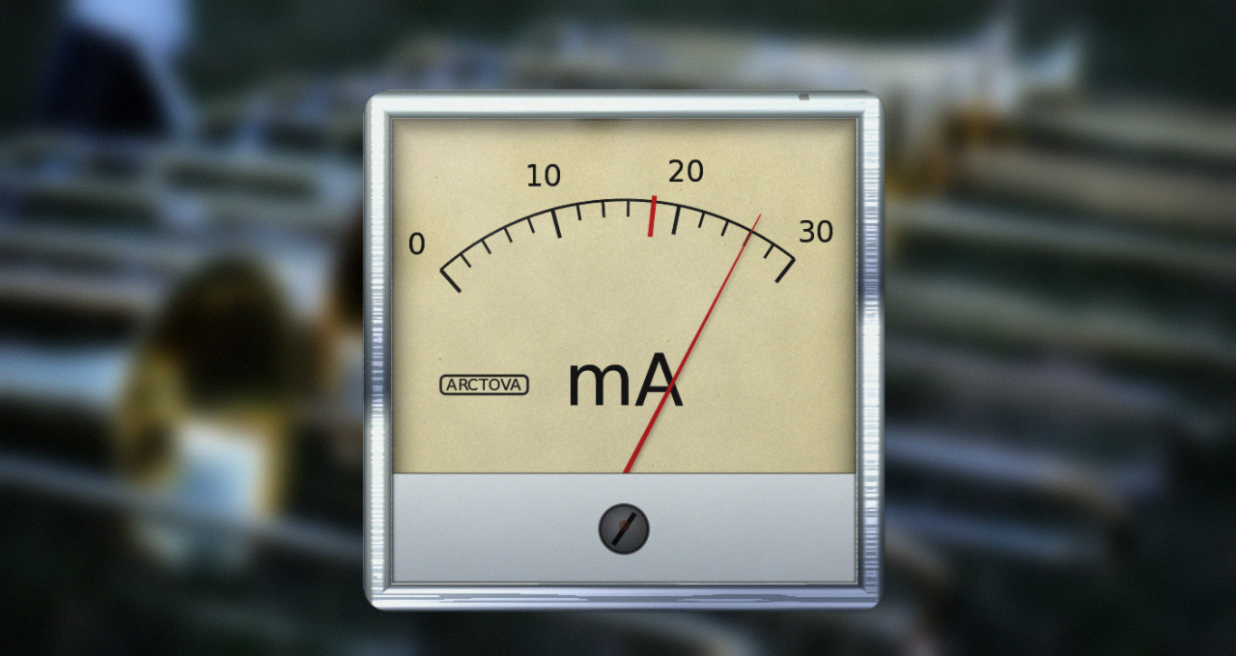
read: {"value": 26, "unit": "mA"}
